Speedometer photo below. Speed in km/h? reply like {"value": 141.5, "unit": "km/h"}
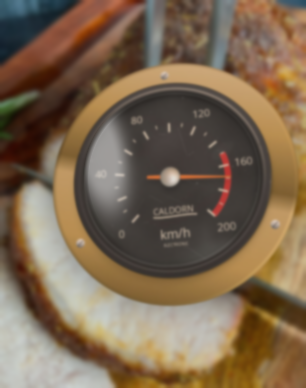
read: {"value": 170, "unit": "km/h"}
